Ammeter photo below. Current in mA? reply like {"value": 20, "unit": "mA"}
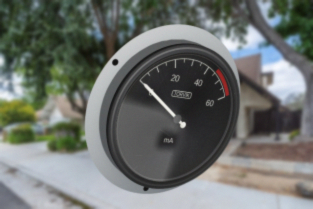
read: {"value": 0, "unit": "mA"}
